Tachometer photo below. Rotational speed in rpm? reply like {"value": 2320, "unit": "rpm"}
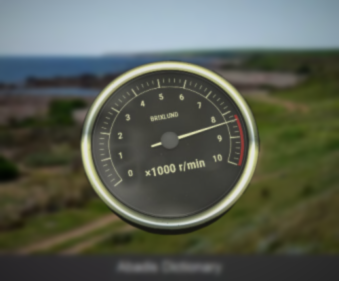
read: {"value": 8400, "unit": "rpm"}
